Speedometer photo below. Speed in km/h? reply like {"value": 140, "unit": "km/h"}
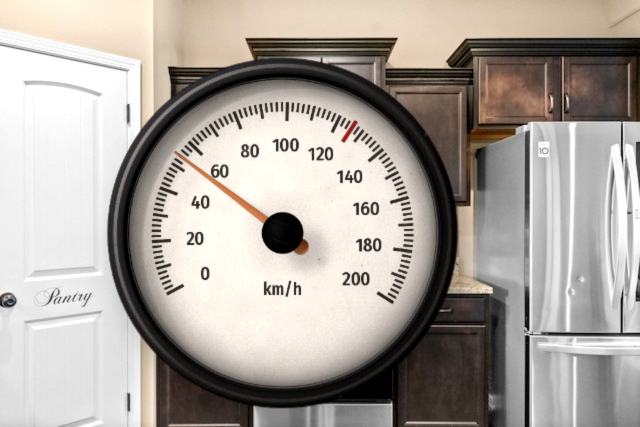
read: {"value": 54, "unit": "km/h"}
